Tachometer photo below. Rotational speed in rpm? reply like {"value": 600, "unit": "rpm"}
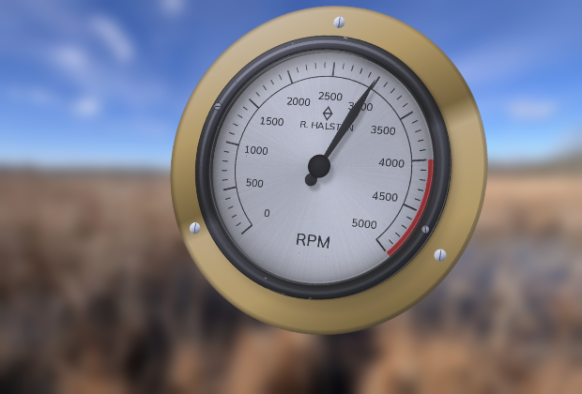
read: {"value": 3000, "unit": "rpm"}
